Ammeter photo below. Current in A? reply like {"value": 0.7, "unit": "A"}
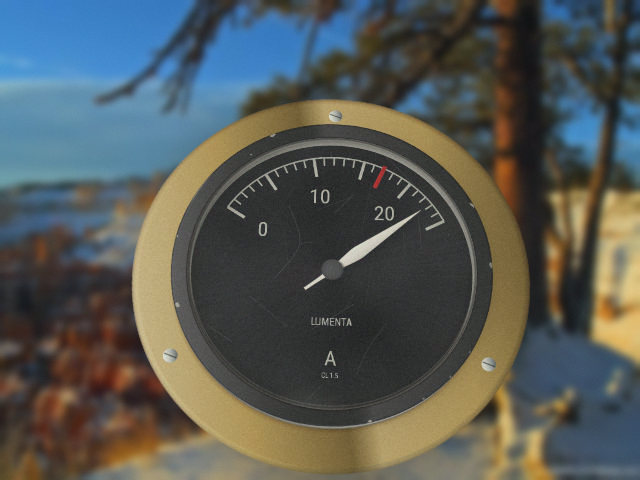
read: {"value": 23, "unit": "A"}
